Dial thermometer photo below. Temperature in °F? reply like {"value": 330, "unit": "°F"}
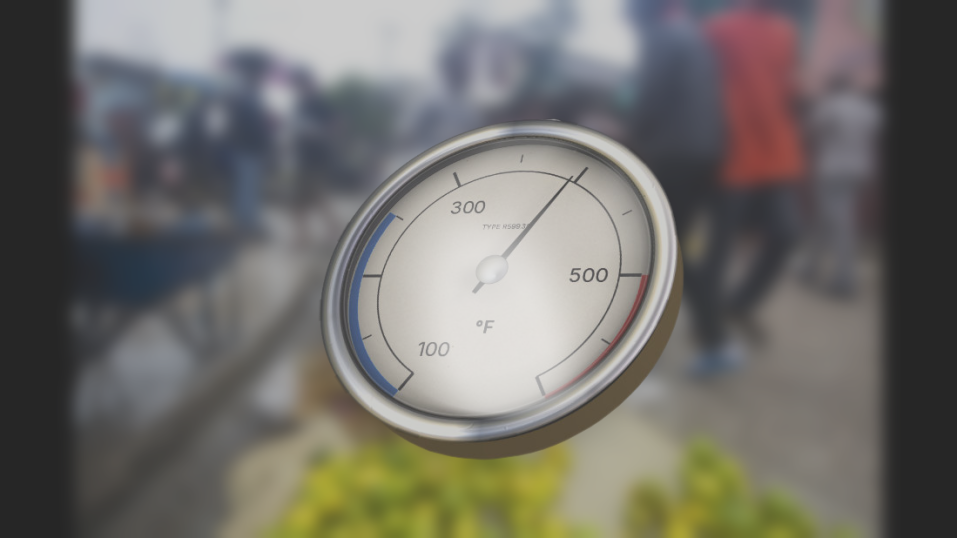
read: {"value": 400, "unit": "°F"}
